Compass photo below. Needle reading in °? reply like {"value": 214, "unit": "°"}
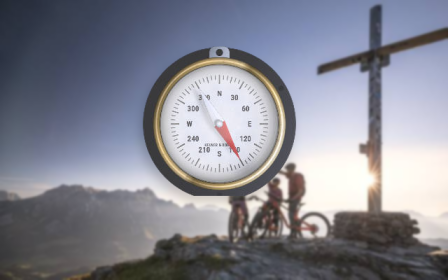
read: {"value": 150, "unit": "°"}
